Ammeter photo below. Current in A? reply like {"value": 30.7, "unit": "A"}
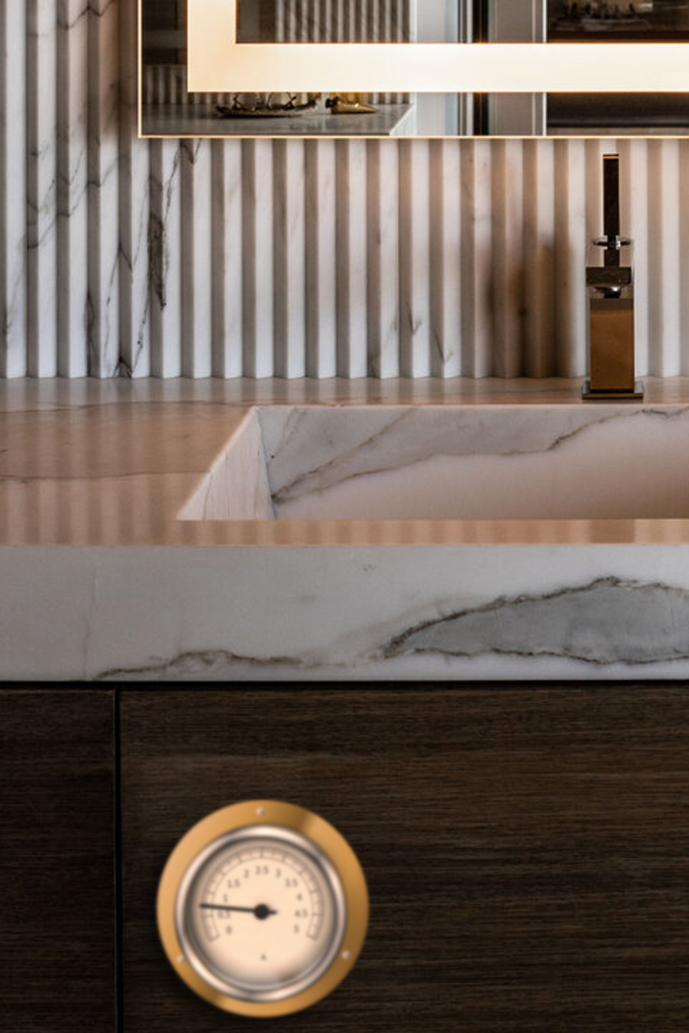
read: {"value": 0.75, "unit": "A"}
